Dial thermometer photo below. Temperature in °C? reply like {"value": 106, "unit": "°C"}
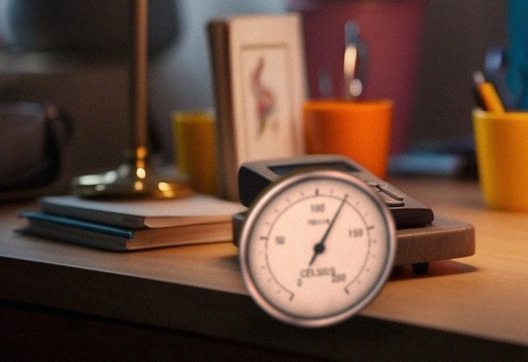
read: {"value": 120, "unit": "°C"}
